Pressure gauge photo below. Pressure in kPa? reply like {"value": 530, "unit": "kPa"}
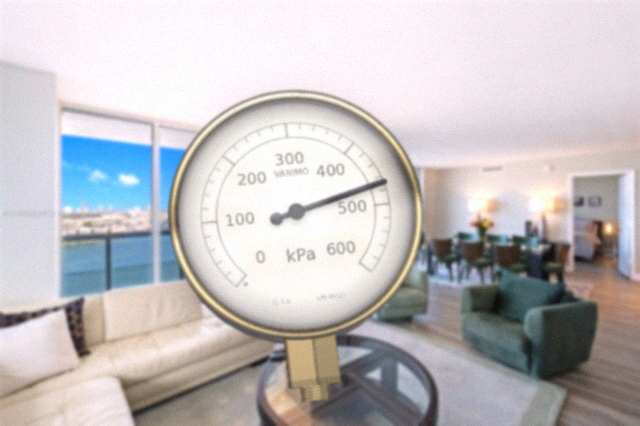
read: {"value": 470, "unit": "kPa"}
